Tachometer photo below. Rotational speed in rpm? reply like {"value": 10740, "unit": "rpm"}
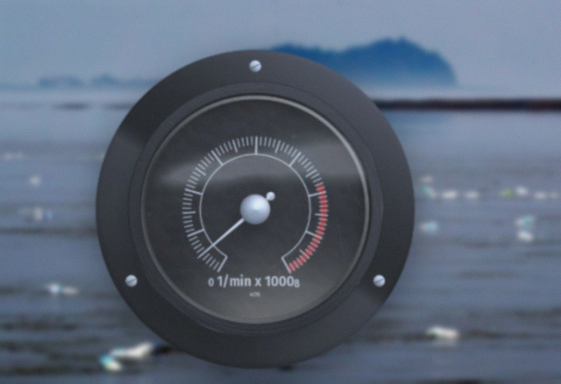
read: {"value": 500, "unit": "rpm"}
